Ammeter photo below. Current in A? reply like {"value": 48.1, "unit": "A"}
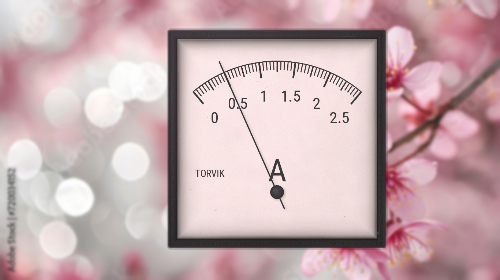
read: {"value": 0.5, "unit": "A"}
